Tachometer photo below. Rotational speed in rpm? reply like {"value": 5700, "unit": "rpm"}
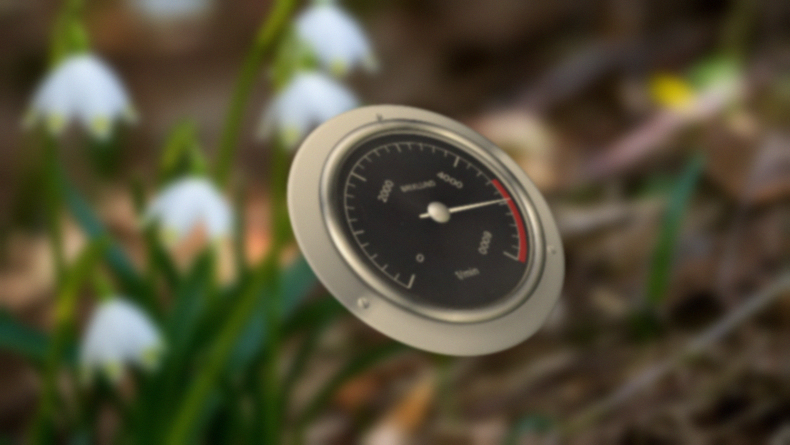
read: {"value": 5000, "unit": "rpm"}
